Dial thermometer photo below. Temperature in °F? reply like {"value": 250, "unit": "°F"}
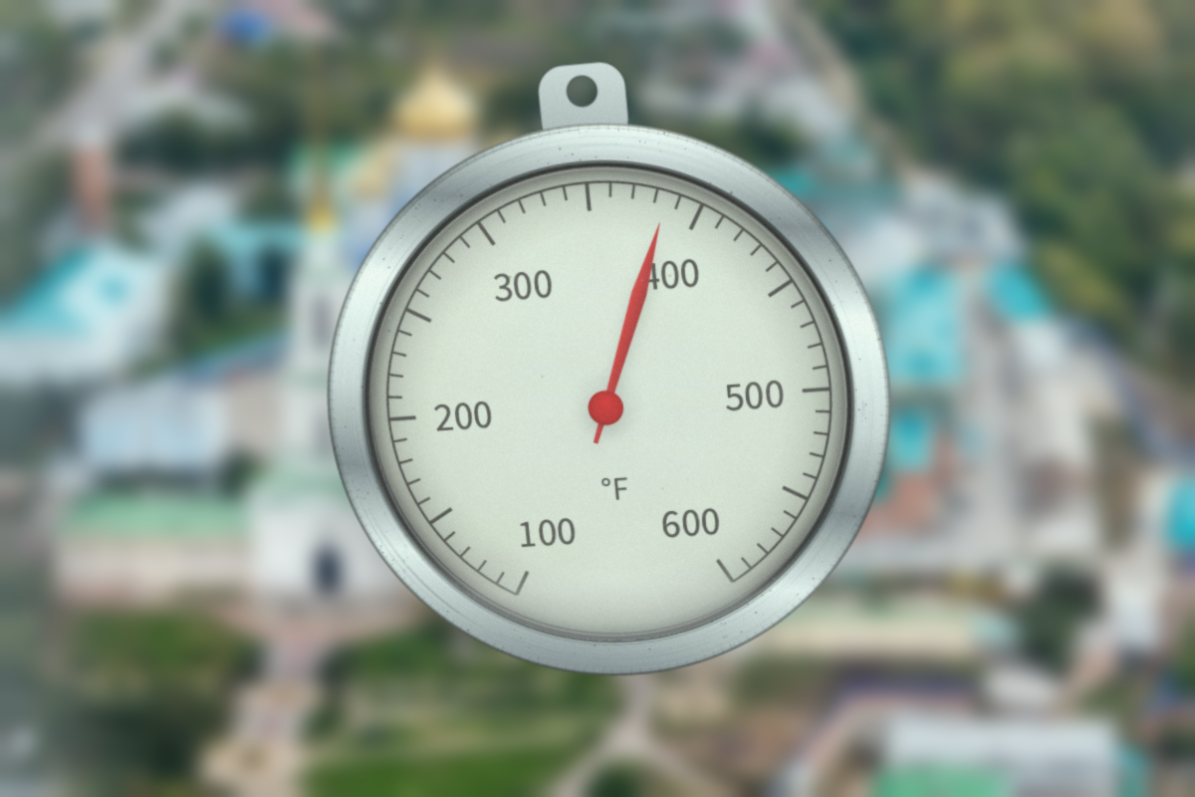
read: {"value": 385, "unit": "°F"}
